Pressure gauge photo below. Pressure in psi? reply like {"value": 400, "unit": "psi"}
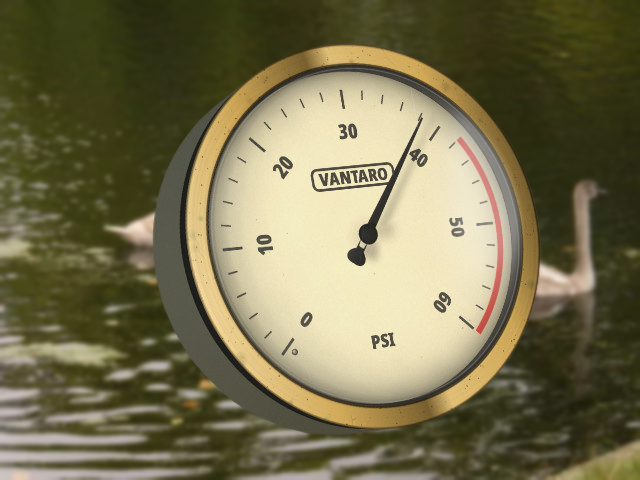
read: {"value": 38, "unit": "psi"}
